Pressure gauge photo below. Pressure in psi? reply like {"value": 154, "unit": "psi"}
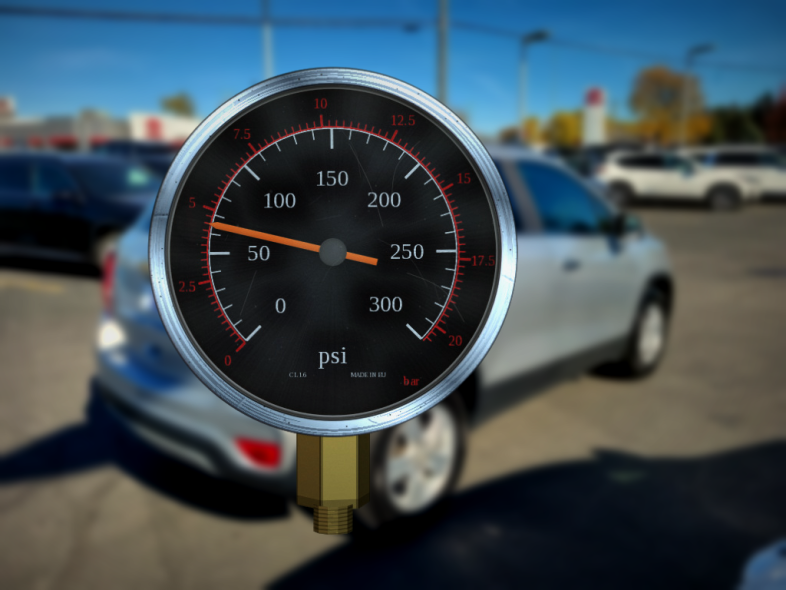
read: {"value": 65, "unit": "psi"}
